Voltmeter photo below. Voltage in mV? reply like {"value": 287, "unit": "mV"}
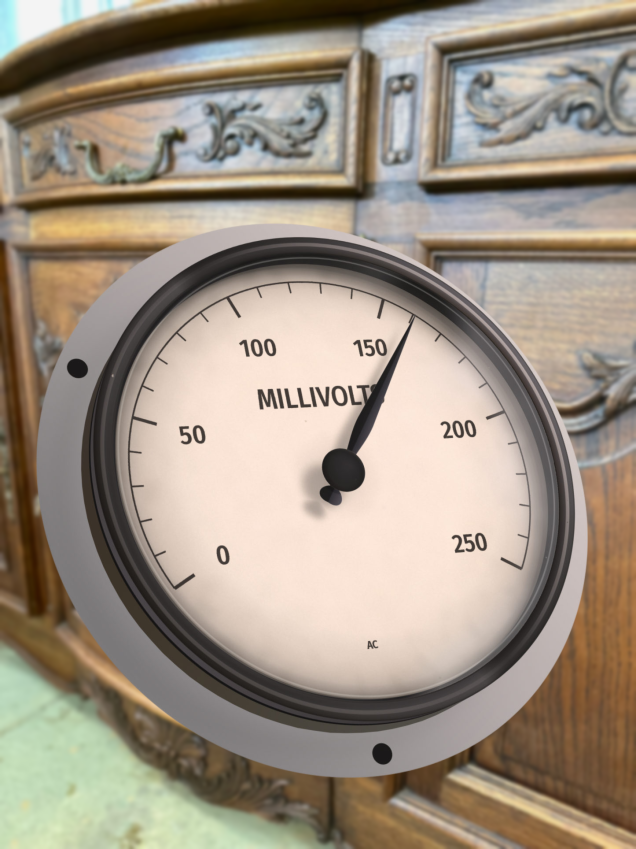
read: {"value": 160, "unit": "mV"}
